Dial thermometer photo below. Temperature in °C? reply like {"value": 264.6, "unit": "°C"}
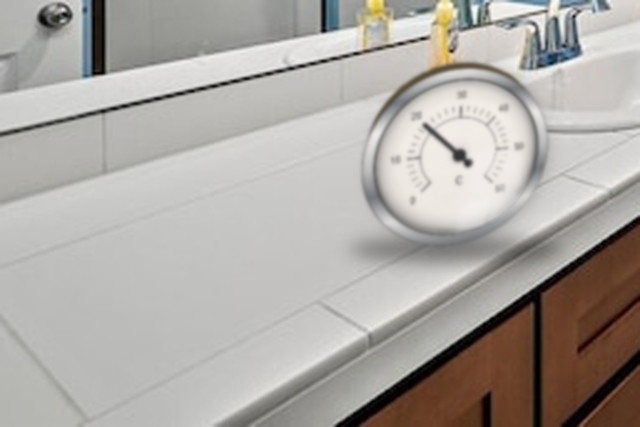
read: {"value": 20, "unit": "°C"}
